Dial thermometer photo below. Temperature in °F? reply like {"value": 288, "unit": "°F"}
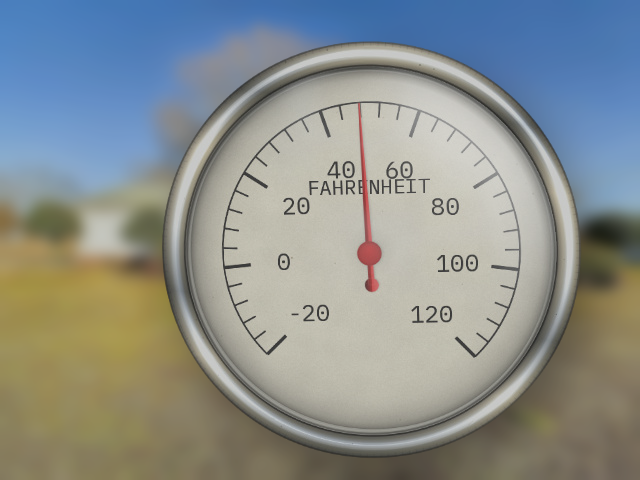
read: {"value": 48, "unit": "°F"}
